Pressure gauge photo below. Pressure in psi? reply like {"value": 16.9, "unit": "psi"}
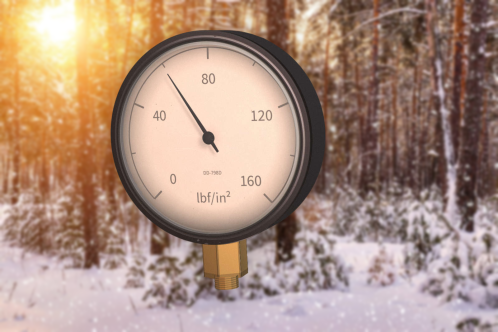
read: {"value": 60, "unit": "psi"}
